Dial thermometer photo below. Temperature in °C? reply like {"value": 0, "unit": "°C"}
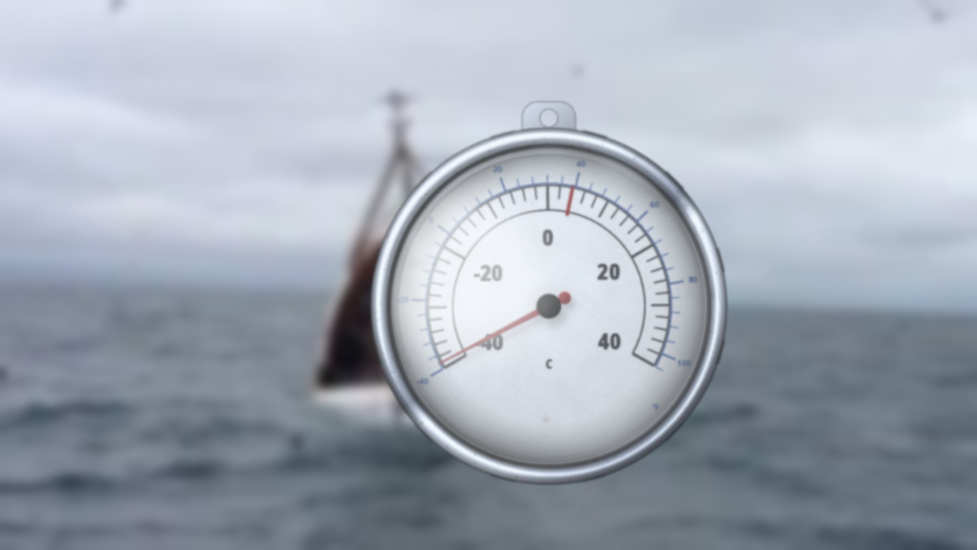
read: {"value": -39, "unit": "°C"}
